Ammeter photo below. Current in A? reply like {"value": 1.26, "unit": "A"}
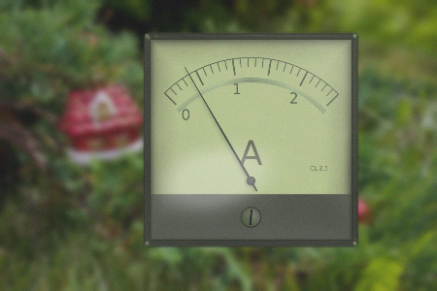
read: {"value": 0.4, "unit": "A"}
